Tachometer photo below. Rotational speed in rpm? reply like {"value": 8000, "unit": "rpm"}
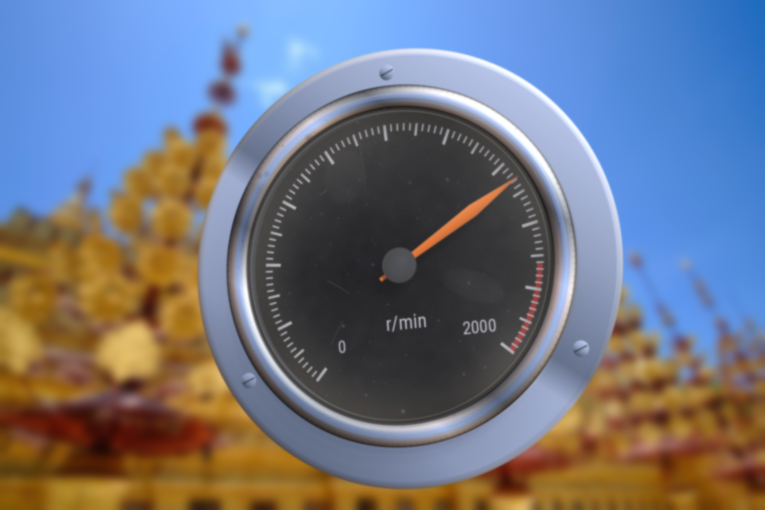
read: {"value": 1460, "unit": "rpm"}
